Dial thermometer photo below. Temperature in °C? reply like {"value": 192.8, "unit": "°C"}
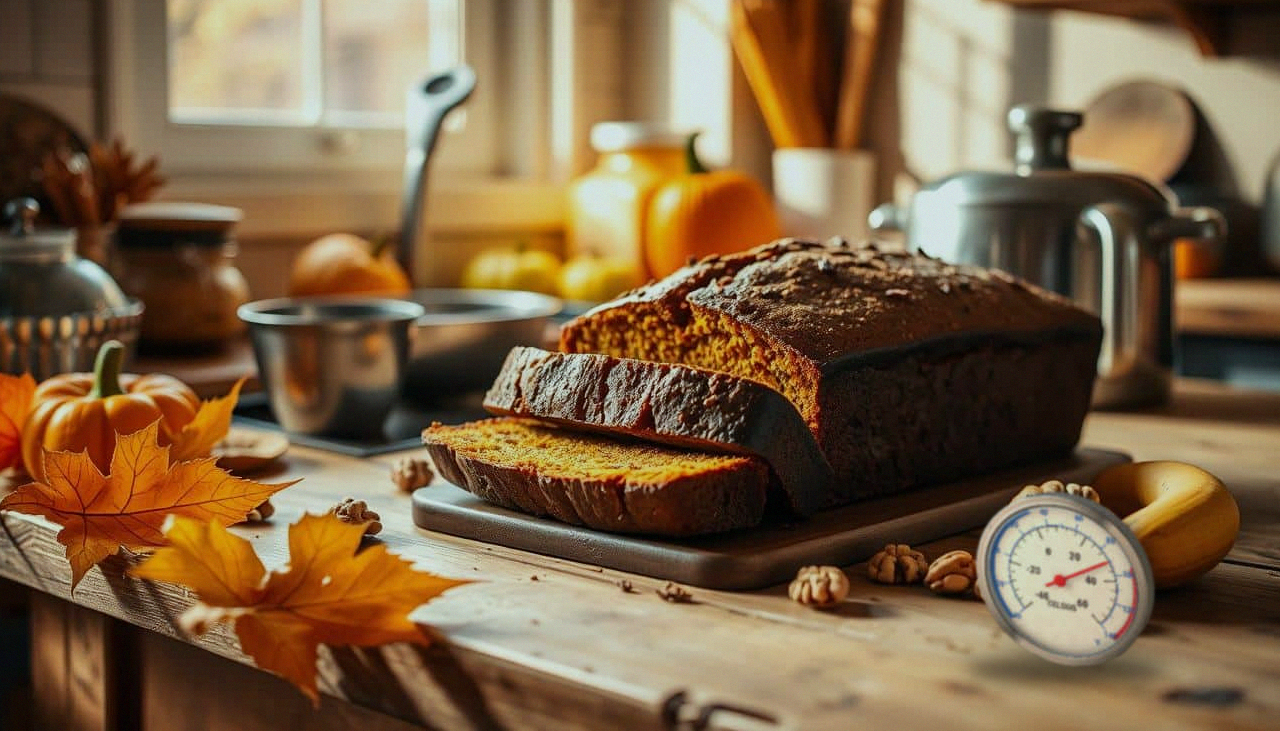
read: {"value": 32, "unit": "°C"}
